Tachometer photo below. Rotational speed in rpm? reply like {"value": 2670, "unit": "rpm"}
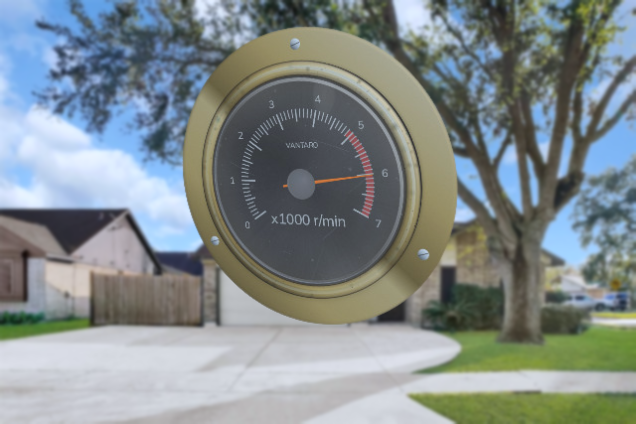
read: {"value": 6000, "unit": "rpm"}
